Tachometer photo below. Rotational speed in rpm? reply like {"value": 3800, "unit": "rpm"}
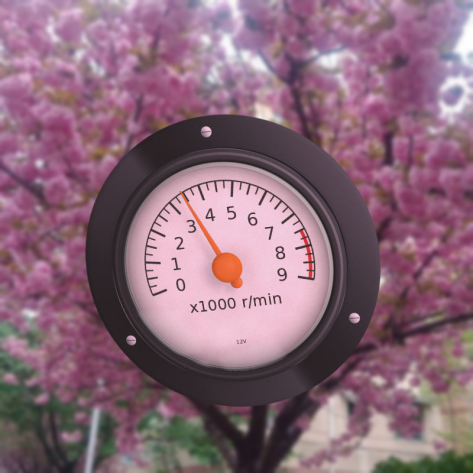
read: {"value": 3500, "unit": "rpm"}
